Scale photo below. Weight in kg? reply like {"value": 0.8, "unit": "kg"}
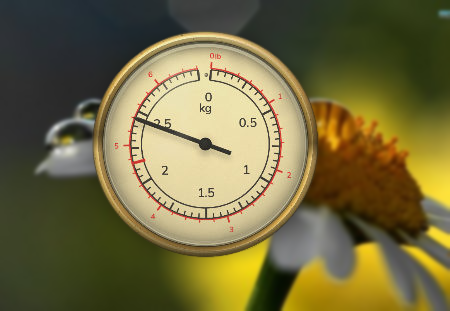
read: {"value": 2.45, "unit": "kg"}
